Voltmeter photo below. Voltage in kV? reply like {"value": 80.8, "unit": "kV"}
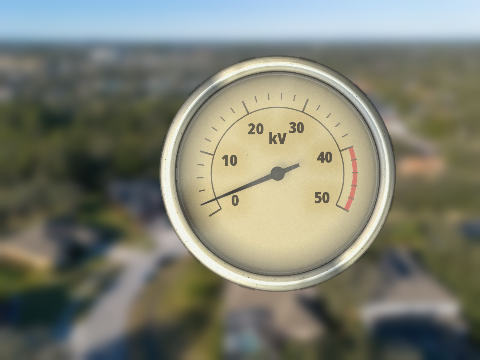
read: {"value": 2, "unit": "kV"}
